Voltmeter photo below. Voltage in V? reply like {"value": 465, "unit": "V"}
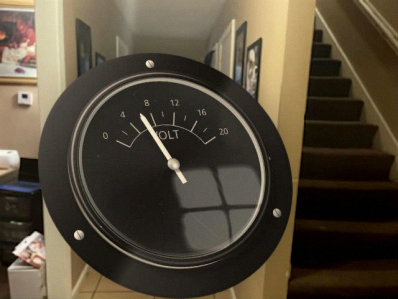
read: {"value": 6, "unit": "V"}
